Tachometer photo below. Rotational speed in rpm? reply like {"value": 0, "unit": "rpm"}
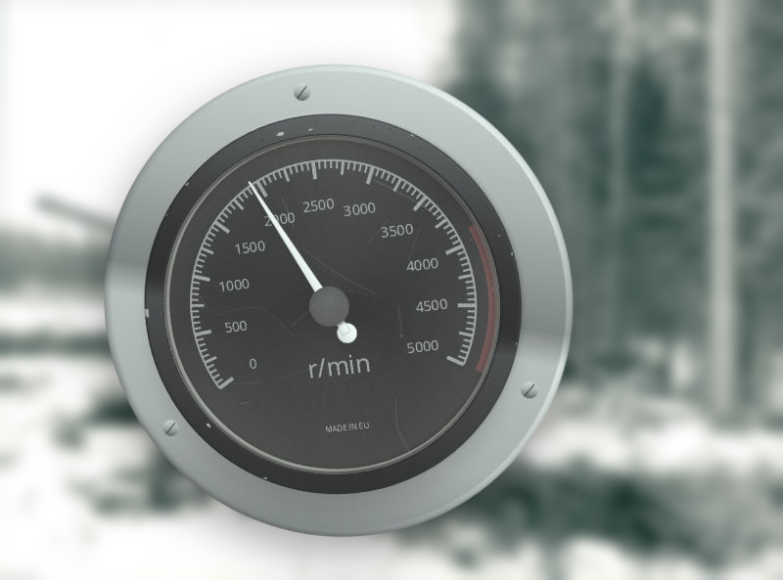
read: {"value": 1950, "unit": "rpm"}
